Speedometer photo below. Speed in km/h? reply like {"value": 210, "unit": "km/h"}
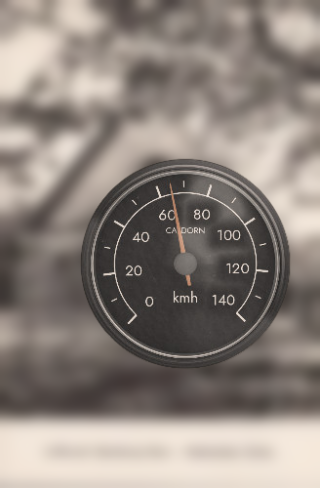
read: {"value": 65, "unit": "km/h"}
